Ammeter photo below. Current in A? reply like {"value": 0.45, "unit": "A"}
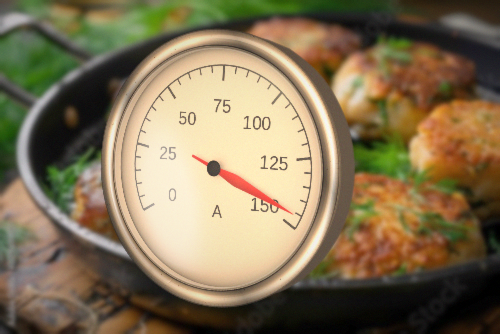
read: {"value": 145, "unit": "A"}
